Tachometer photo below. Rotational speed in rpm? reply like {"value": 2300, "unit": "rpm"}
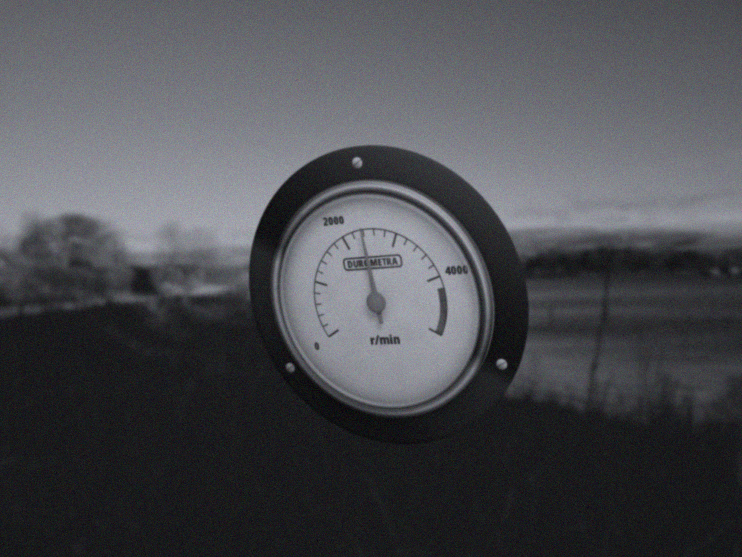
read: {"value": 2400, "unit": "rpm"}
